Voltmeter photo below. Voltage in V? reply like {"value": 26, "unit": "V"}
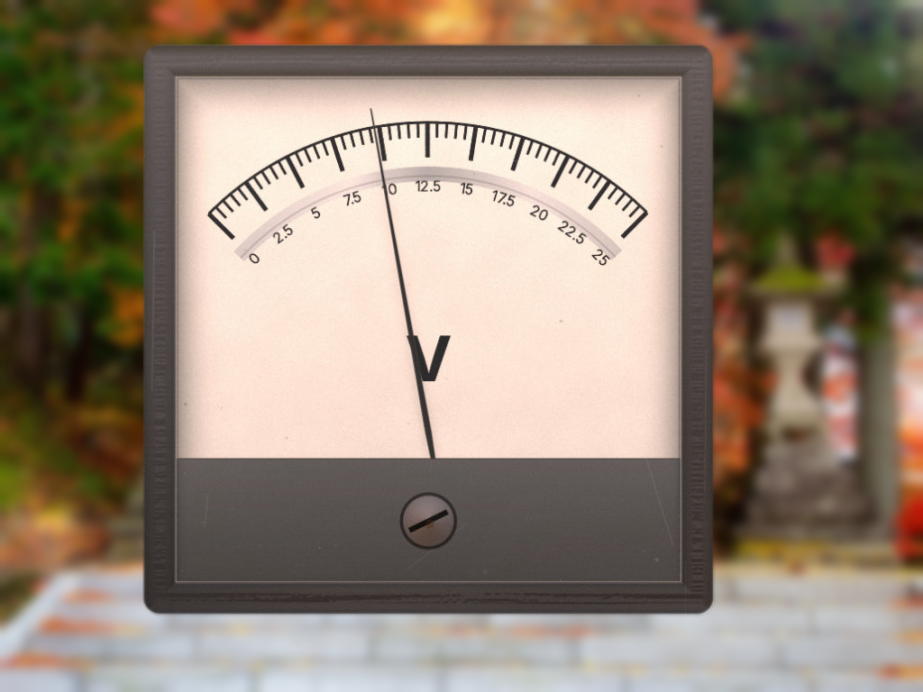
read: {"value": 9.75, "unit": "V"}
